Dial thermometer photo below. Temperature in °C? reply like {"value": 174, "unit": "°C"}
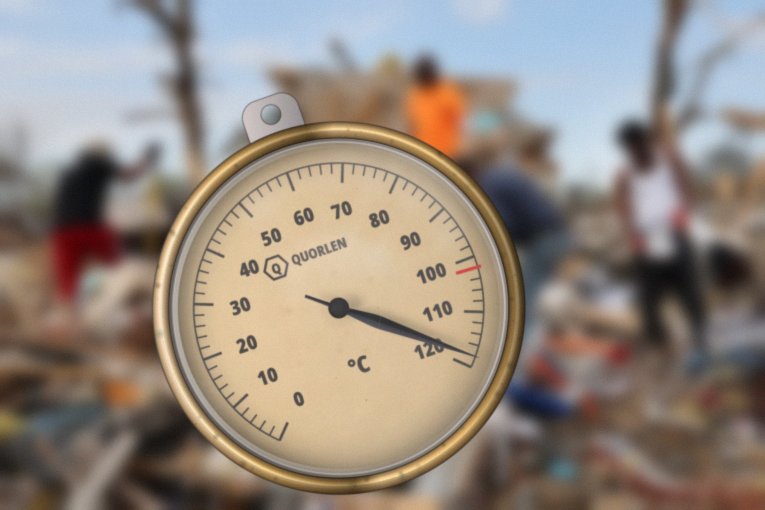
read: {"value": 118, "unit": "°C"}
